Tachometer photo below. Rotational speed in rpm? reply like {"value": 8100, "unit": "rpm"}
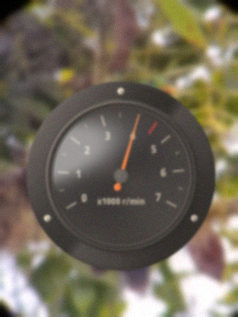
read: {"value": 4000, "unit": "rpm"}
